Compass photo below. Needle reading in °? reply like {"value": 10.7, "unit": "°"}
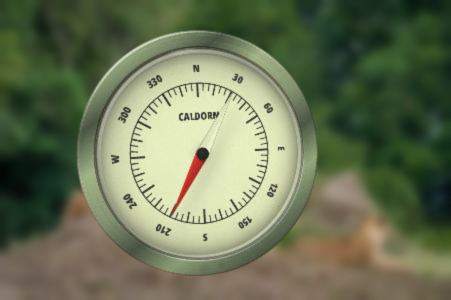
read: {"value": 210, "unit": "°"}
